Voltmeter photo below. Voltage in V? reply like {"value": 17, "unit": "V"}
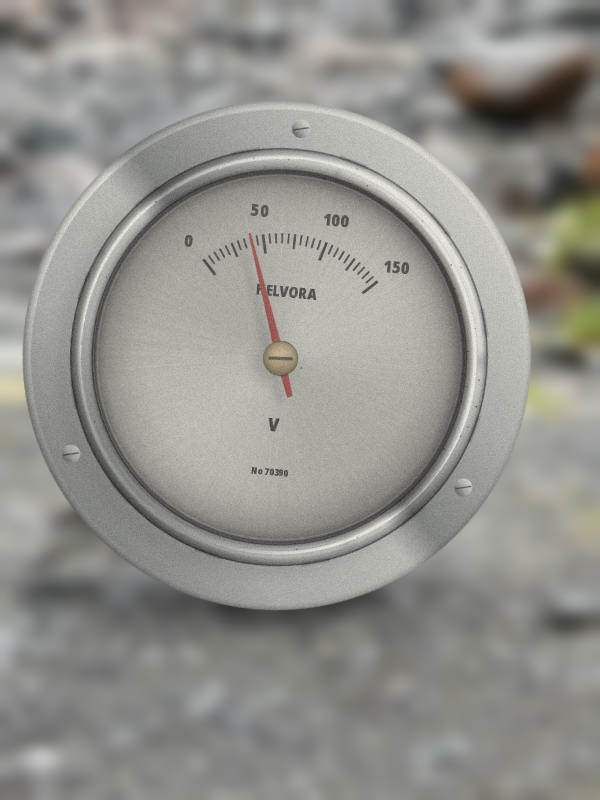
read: {"value": 40, "unit": "V"}
